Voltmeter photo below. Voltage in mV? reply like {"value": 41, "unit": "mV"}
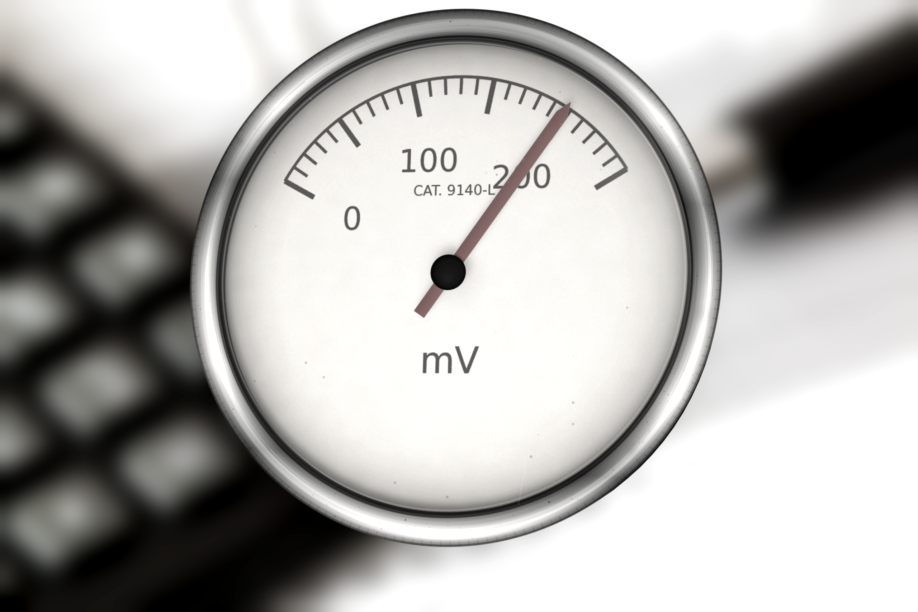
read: {"value": 200, "unit": "mV"}
